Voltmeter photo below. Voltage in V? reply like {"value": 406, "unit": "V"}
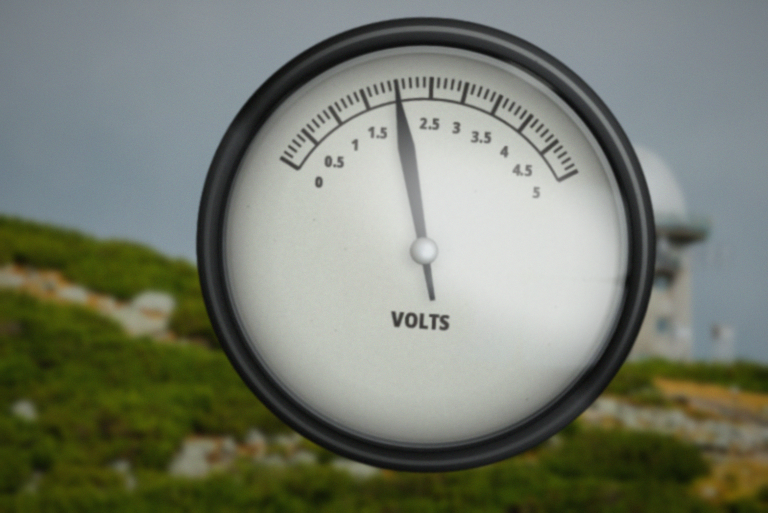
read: {"value": 2, "unit": "V"}
